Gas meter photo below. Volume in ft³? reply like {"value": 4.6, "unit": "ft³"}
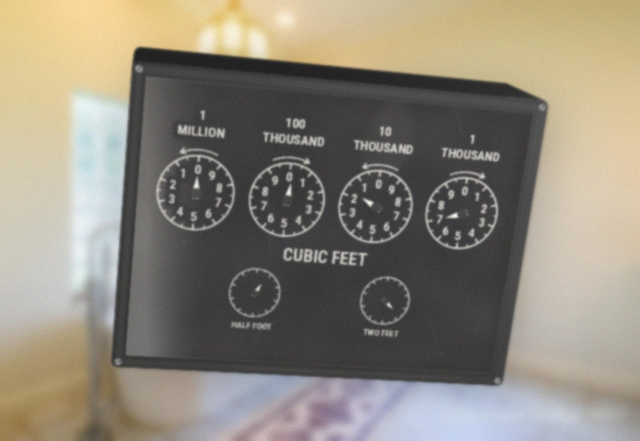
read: {"value": 1700, "unit": "ft³"}
